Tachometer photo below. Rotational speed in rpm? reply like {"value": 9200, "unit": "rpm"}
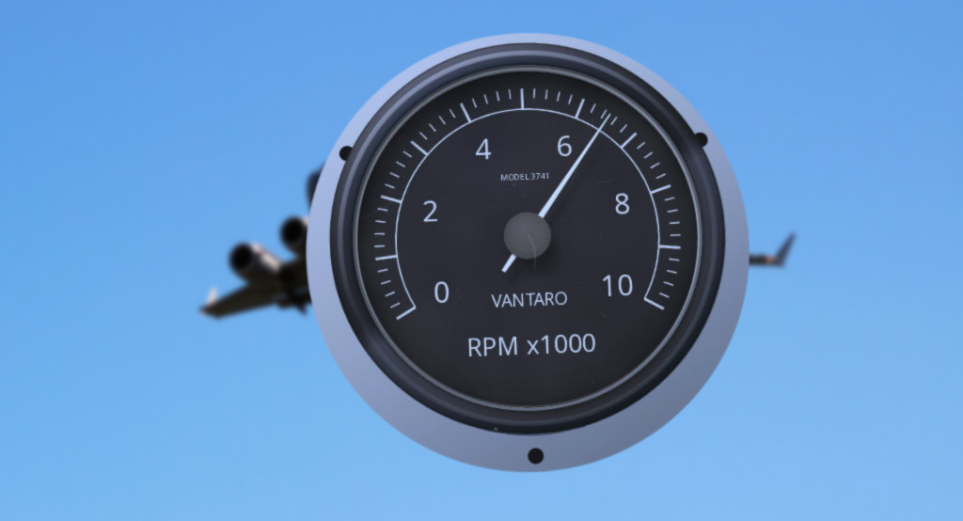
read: {"value": 6500, "unit": "rpm"}
